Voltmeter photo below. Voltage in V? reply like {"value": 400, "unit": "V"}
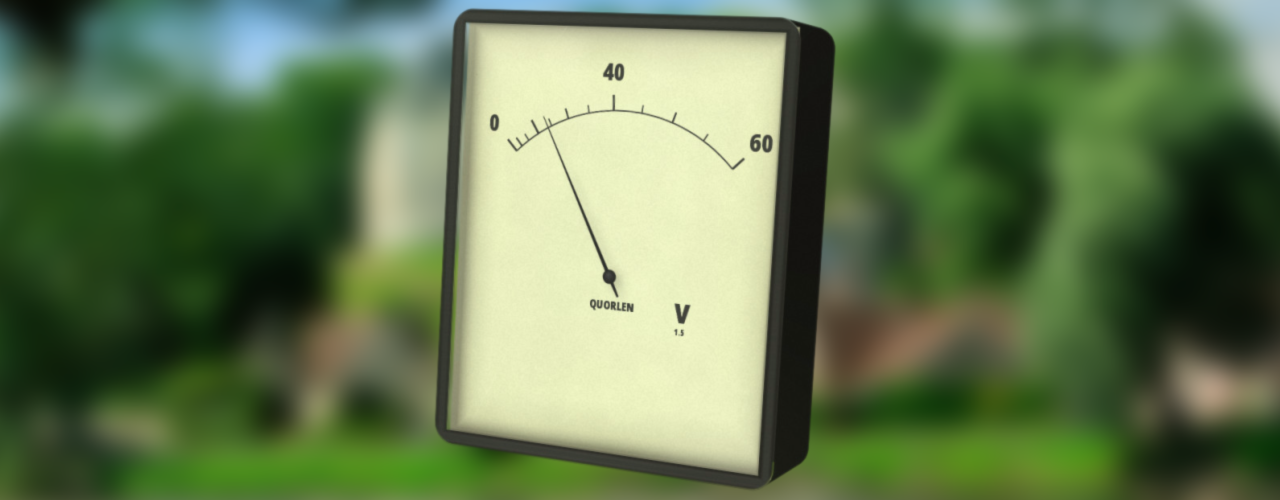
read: {"value": 25, "unit": "V"}
